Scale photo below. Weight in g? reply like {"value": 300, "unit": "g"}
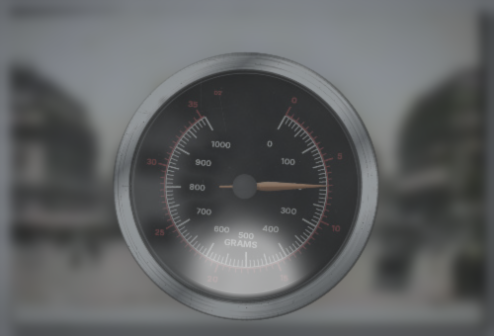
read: {"value": 200, "unit": "g"}
